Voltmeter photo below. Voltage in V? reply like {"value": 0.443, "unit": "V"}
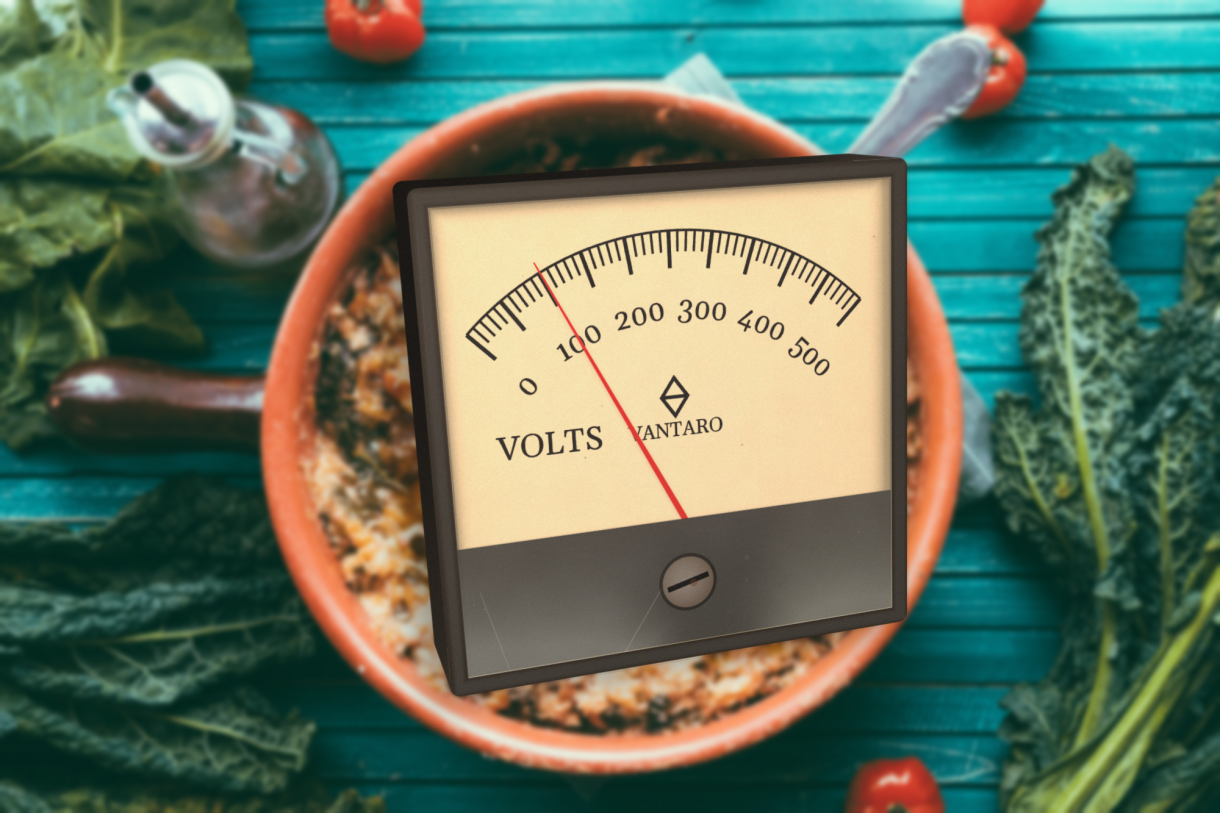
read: {"value": 100, "unit": "V"}
